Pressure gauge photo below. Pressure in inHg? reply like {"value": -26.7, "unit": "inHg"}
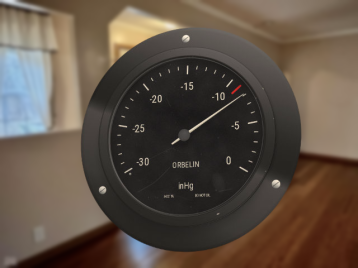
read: {"value": -8, "unit": "inHg"}
